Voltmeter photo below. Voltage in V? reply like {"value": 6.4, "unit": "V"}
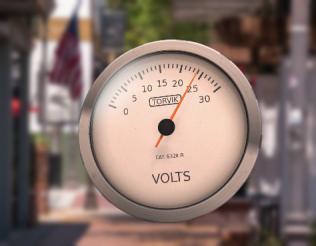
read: {"value": 24, "unit": "V"}
